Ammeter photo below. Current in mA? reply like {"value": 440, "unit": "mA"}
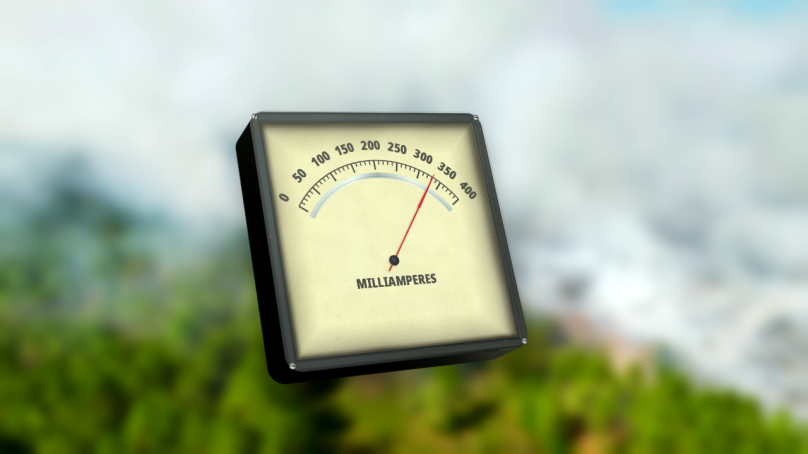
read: {"value": 330, "unit": "mA"}
